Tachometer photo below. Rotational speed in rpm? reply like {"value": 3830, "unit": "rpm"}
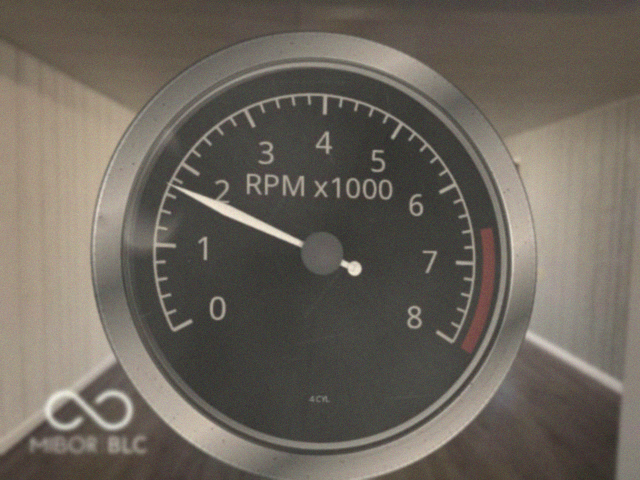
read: {"value": 1700, "unit": "rpm"}
